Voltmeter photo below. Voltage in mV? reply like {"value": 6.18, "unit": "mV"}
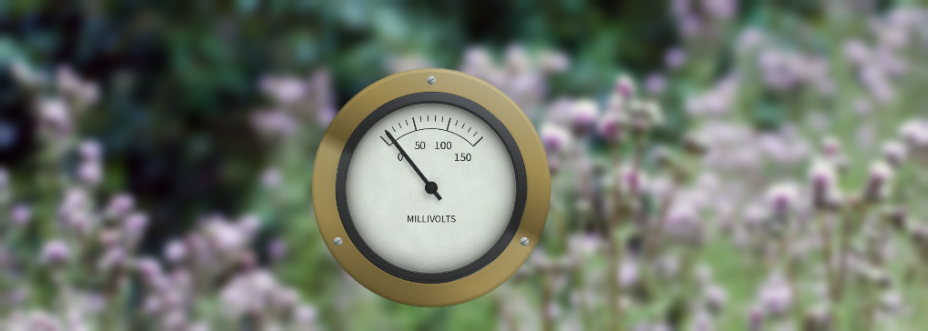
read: {"value": 10, "unit": "mV"}
